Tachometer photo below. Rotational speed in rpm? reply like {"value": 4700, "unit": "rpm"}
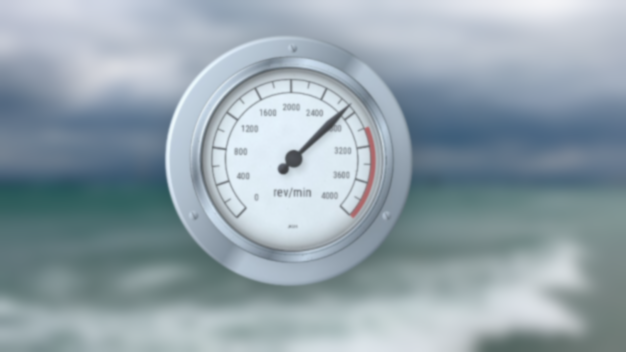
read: {"value": 2700, "unit": "rpm"}
